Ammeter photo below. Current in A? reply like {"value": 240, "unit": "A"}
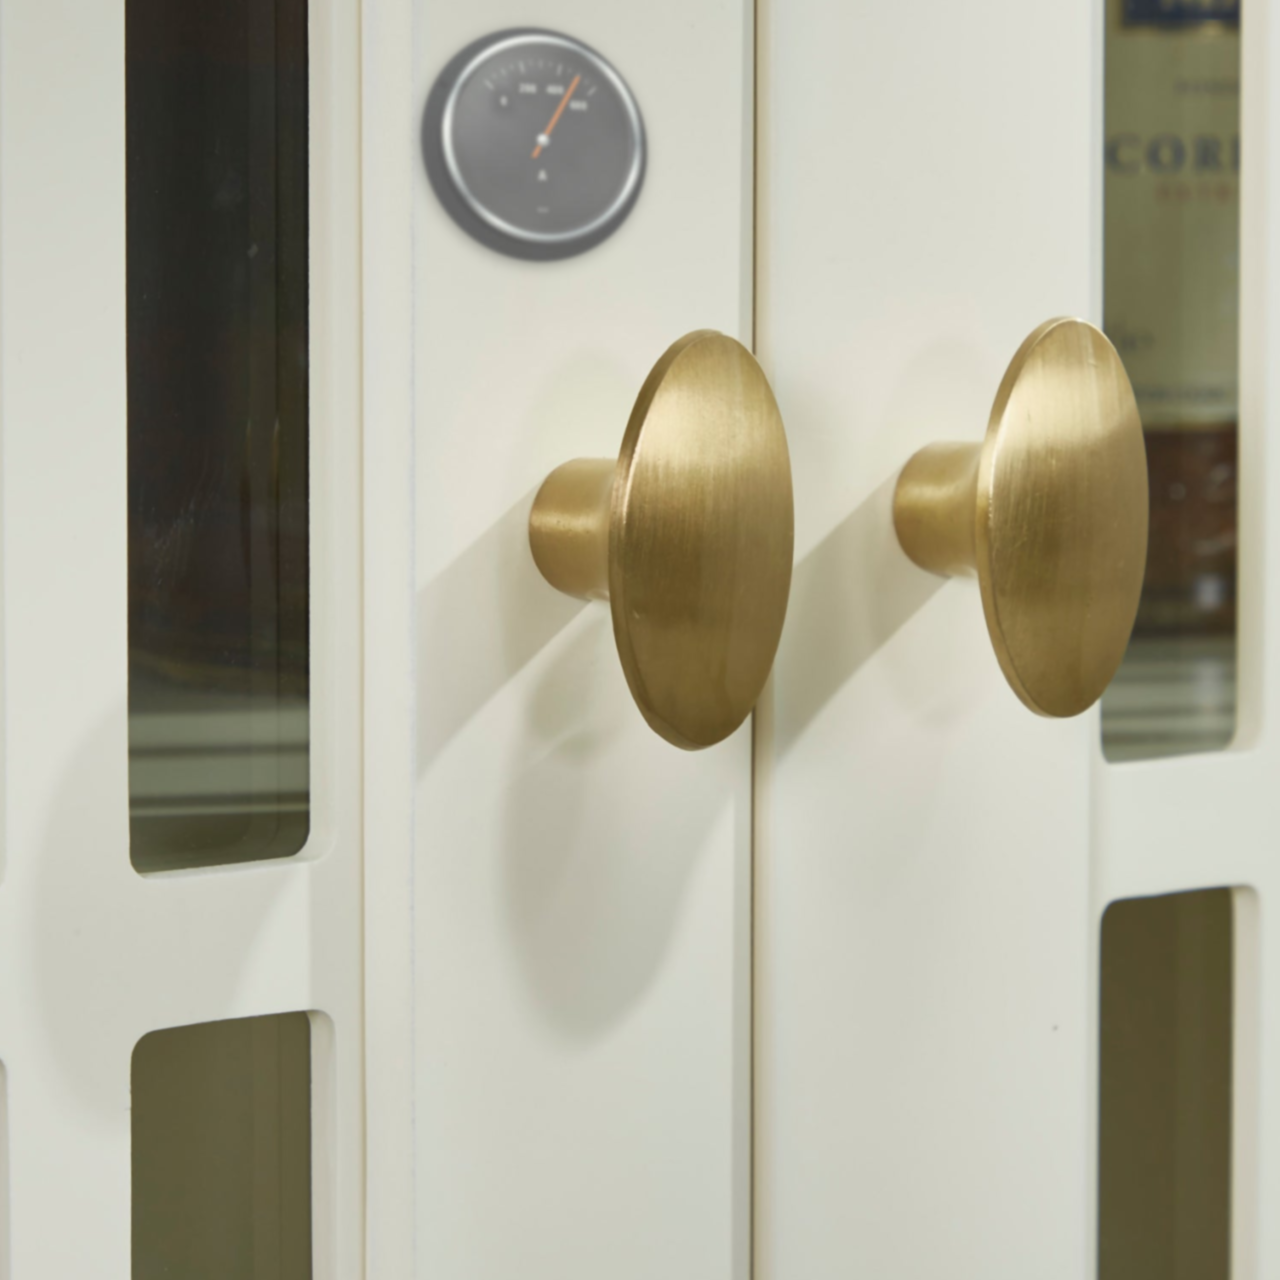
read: {"value": 500, "unit": "A"}
